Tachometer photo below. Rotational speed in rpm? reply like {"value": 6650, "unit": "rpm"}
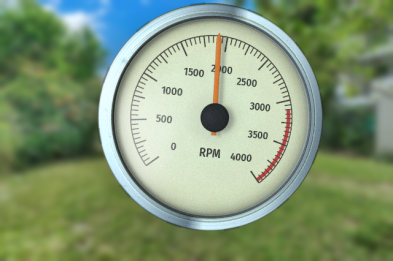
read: {"value": 1900, "unit": "rpm"}
